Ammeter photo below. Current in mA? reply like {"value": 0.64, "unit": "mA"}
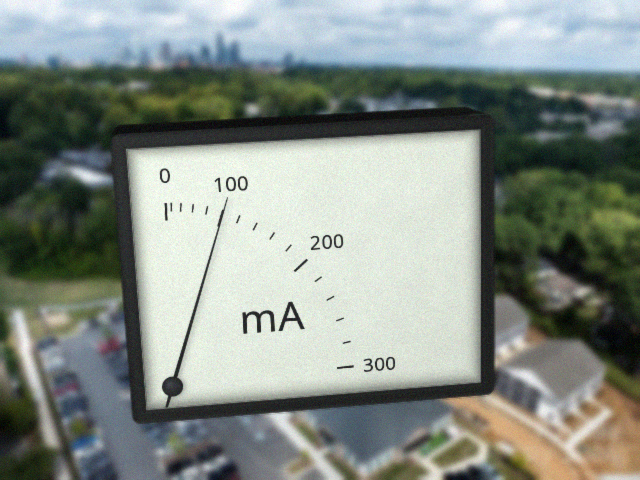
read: {"value": 100, "unit": "mA"}
